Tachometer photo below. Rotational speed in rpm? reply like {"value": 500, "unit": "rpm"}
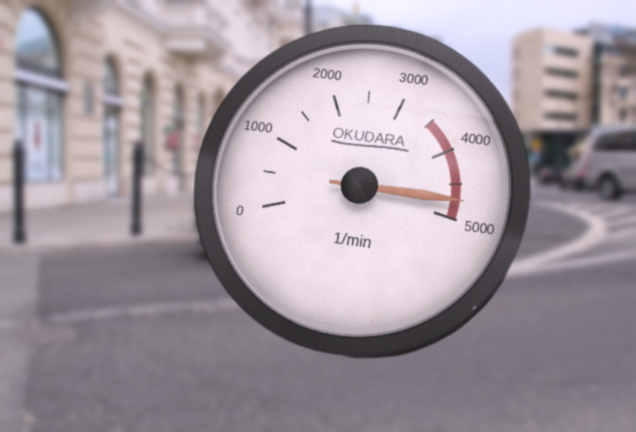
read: {"value": 4750, "unit": "rpm"}
